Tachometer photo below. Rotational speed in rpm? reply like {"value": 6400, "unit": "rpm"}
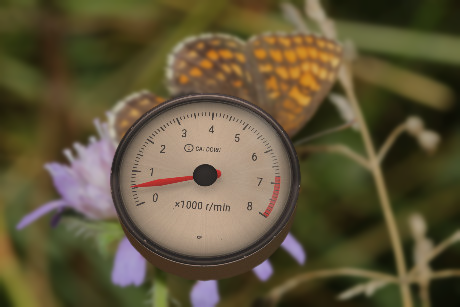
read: {"value": 500, "unit": "rpm"}
